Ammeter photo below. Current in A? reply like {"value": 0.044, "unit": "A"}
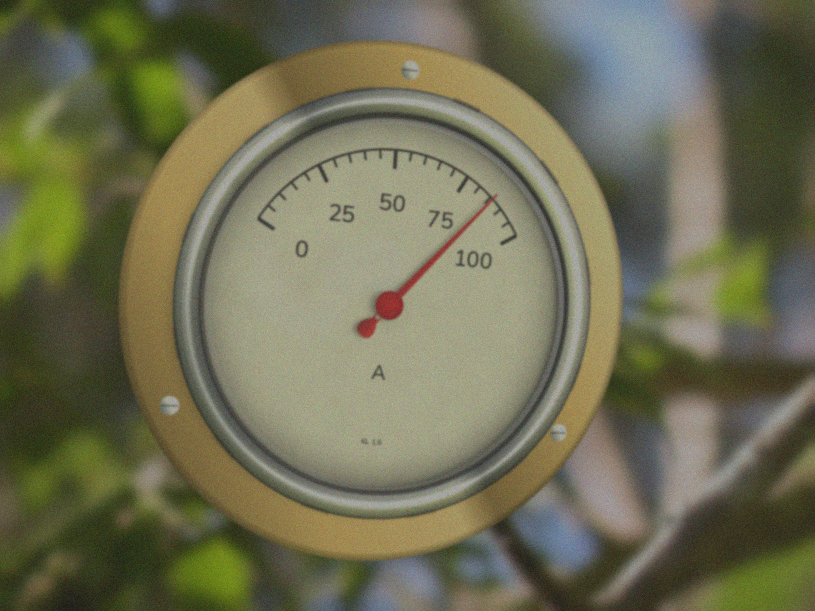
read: {"value": 85, "unit": "A"}
